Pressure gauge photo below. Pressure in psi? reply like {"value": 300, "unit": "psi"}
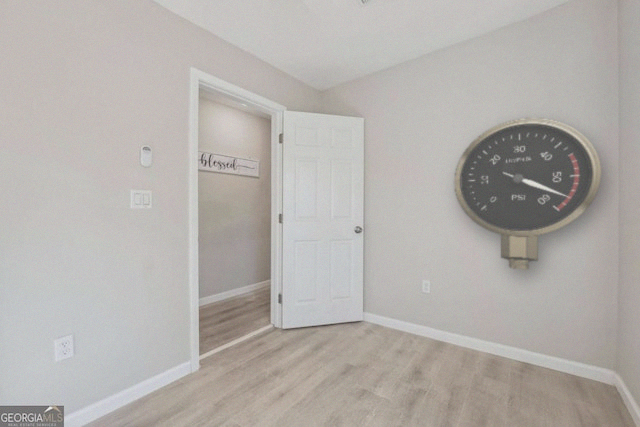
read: {"value": 56, "unit": "psi"}
